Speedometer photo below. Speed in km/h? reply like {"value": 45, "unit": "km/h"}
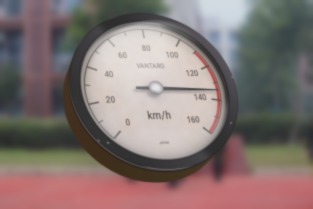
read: {"value": 135, "unit": "km/h"}
